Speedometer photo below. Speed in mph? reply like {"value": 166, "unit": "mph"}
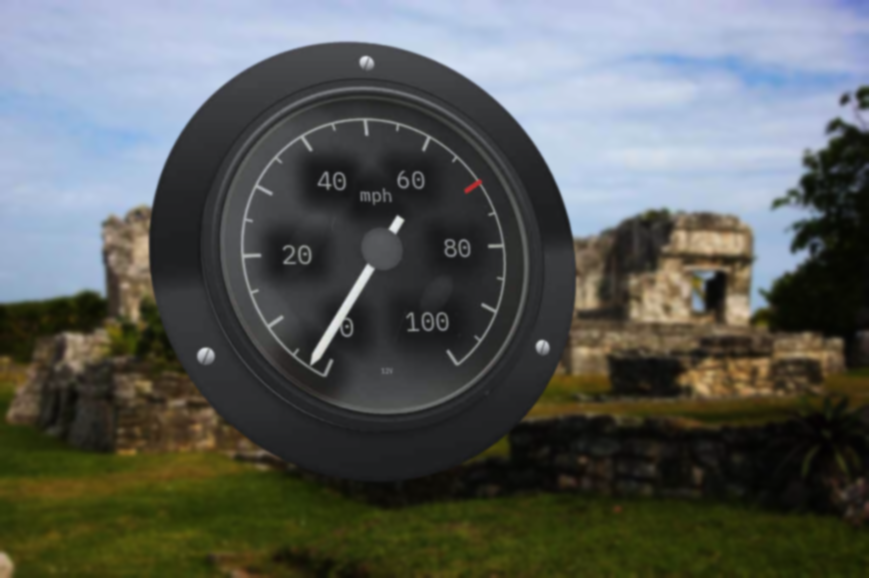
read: {"value": 2.5, "unit": "mph"}
